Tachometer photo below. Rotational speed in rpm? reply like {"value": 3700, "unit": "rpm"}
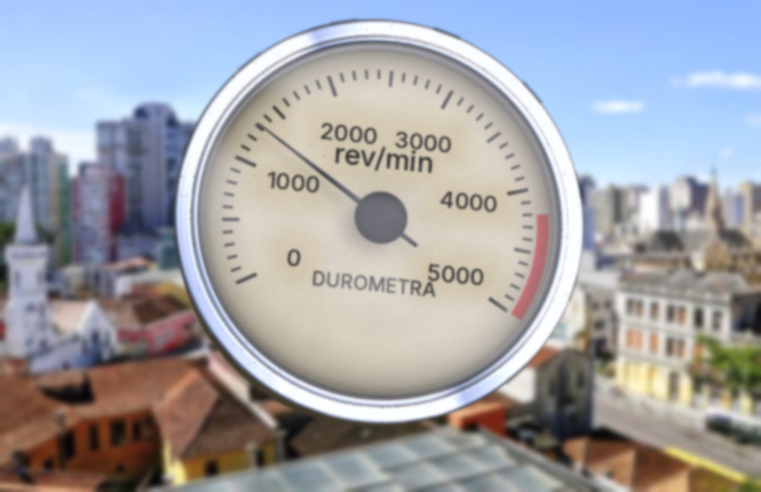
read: {"value": 1300, "unit": "rpm"}
